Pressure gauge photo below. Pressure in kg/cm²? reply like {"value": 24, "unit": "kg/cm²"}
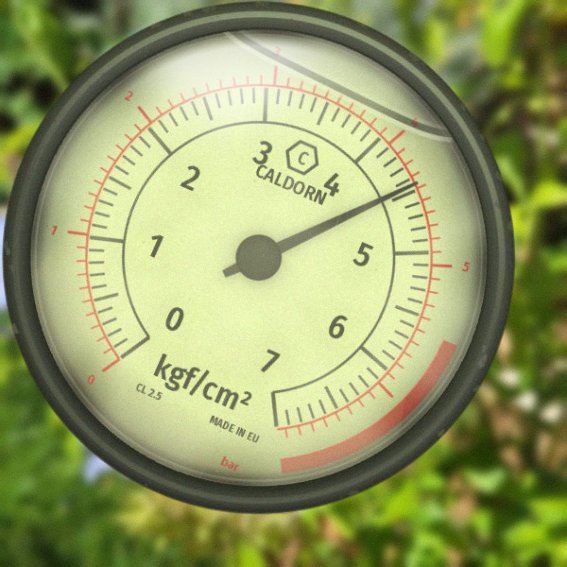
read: {"value": 4.45, "unit": "kg/cm²"}
